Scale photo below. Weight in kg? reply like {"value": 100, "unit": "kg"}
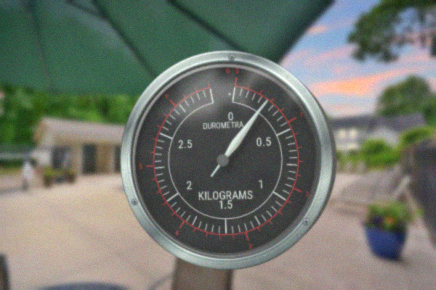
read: {"value": 0.25, "unit": "kg"}
